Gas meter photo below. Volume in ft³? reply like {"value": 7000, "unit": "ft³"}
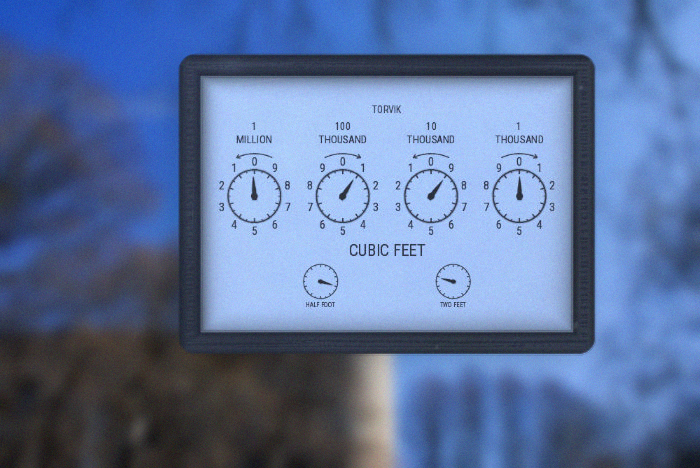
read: {"value": 9000, "unit": "ft³"}
